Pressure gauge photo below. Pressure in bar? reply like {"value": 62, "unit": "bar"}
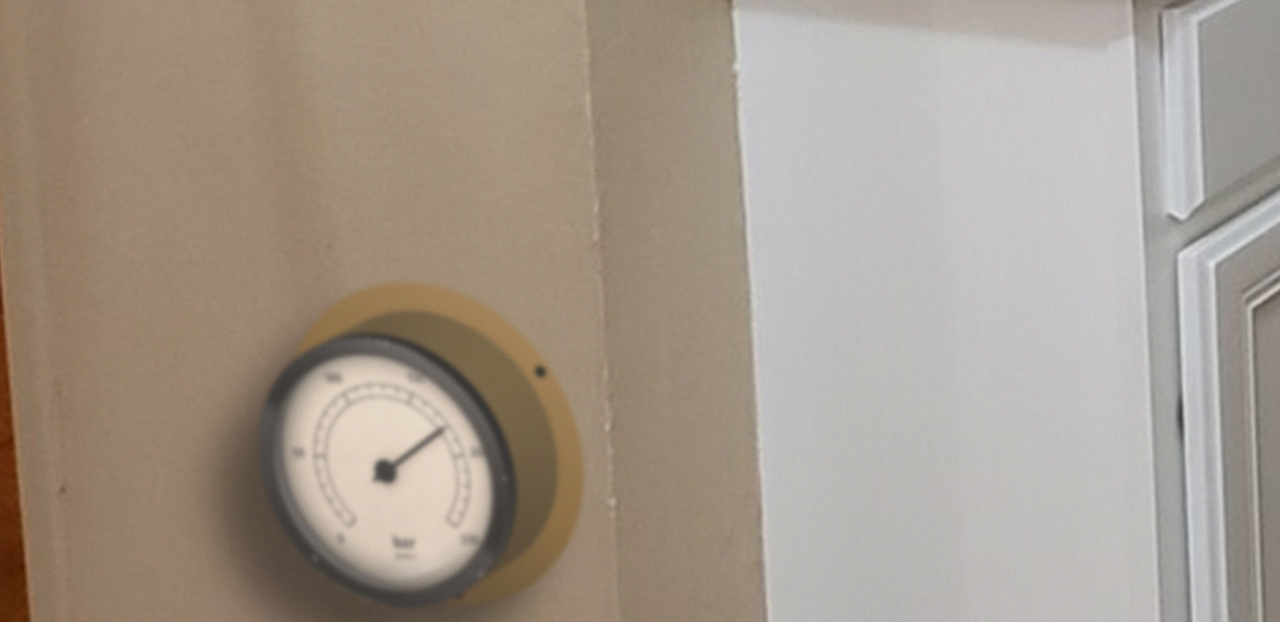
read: {"value": 180, "unit": "bar"}
